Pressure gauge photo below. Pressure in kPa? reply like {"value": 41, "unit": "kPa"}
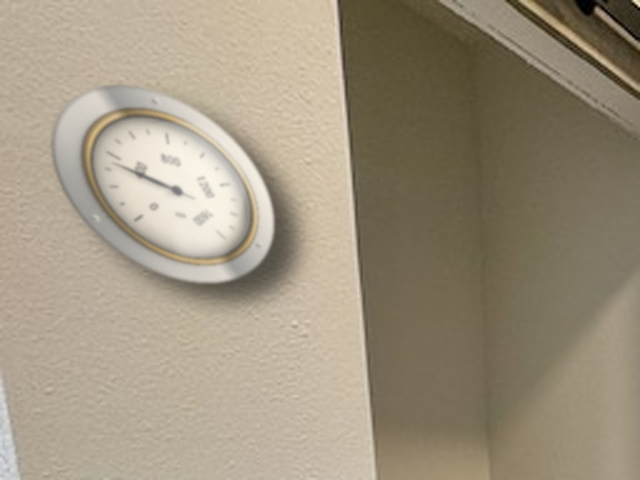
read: {"value": 350, "unit": "kPa"}
